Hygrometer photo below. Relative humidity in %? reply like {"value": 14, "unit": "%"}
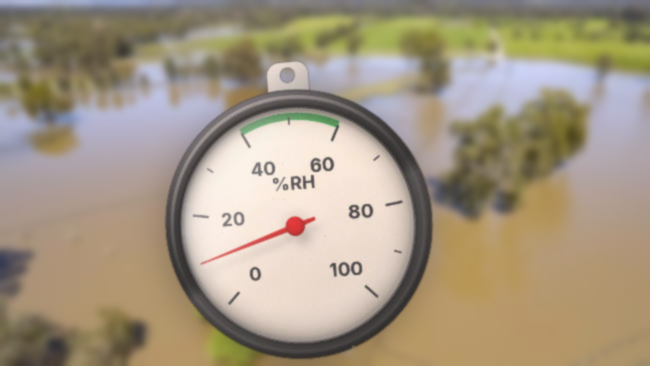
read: {"value": 10, "unit": "%"}
